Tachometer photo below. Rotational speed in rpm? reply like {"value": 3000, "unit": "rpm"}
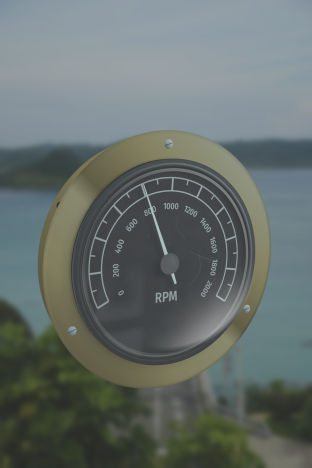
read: {"value": 800, "unit": "rpm"}
